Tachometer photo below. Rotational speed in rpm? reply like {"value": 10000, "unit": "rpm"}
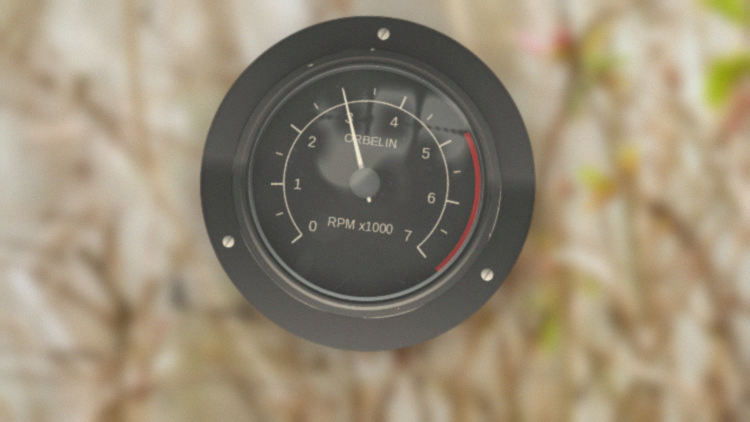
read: {"value": 3000, "unit": "rpm"}
